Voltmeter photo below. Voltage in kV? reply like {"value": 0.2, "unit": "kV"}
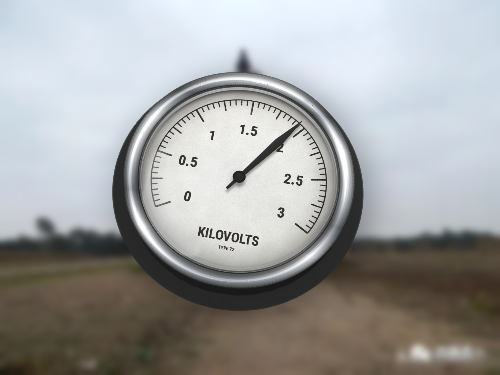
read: {"value": 1.95, "unit": "kV"}
